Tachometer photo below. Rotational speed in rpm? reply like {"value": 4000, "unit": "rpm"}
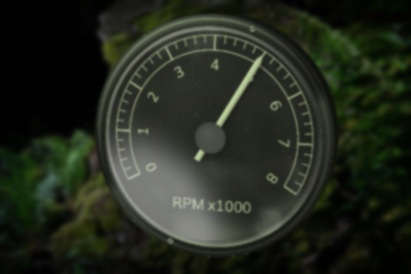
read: {"value": 5000, "unit": "rpm"}
